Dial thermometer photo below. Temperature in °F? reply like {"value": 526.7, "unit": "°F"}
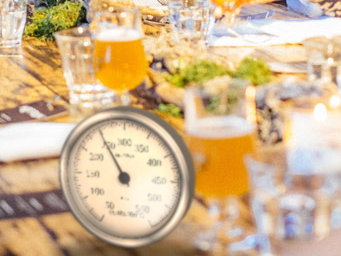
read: {"value": 250, "unit": "°F"}
